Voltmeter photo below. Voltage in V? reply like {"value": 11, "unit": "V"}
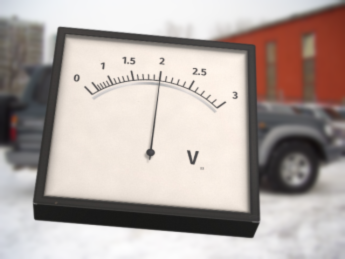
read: {"value": 2, "unit": "V"}
